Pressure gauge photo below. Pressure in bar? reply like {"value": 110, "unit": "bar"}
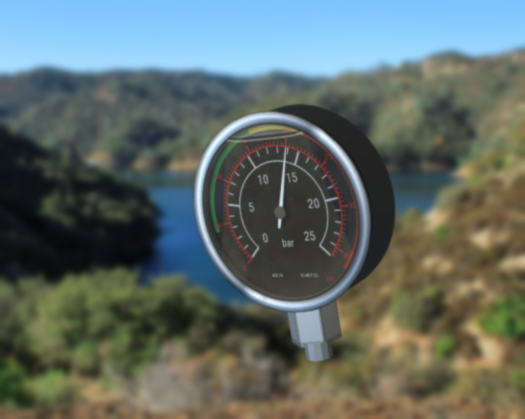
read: {"value": 14, "unit": "bar"}
